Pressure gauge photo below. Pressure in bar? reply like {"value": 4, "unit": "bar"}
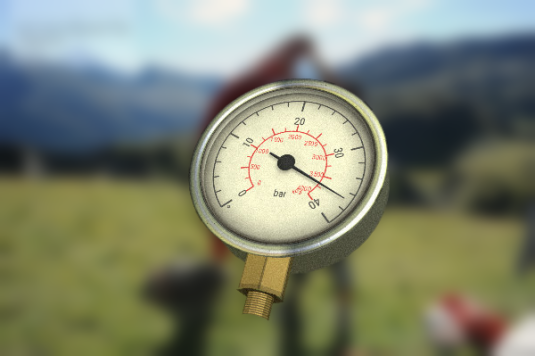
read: {"value": 37, "unit": "bar"}
